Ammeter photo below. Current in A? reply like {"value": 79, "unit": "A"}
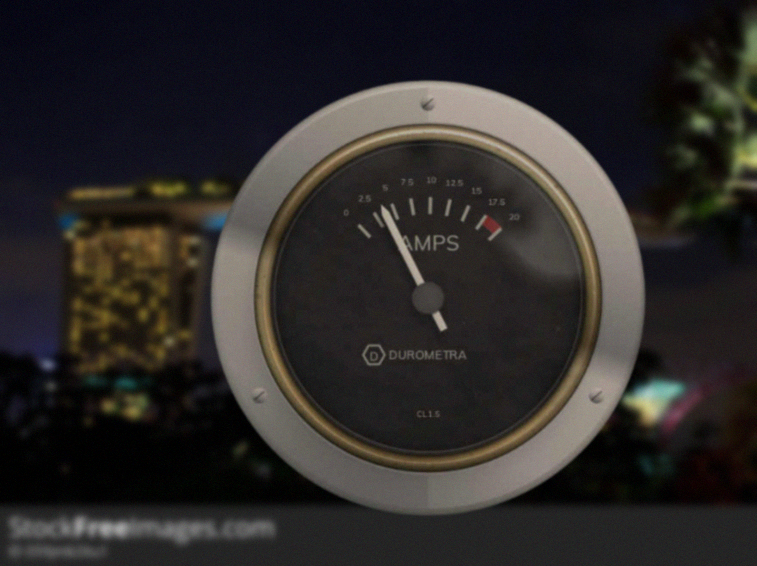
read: {"value": 3.75, "unit": "A"}
